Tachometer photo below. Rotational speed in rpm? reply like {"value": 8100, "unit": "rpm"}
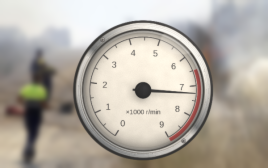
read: {"value": 7250, "unit": "rpm"}
